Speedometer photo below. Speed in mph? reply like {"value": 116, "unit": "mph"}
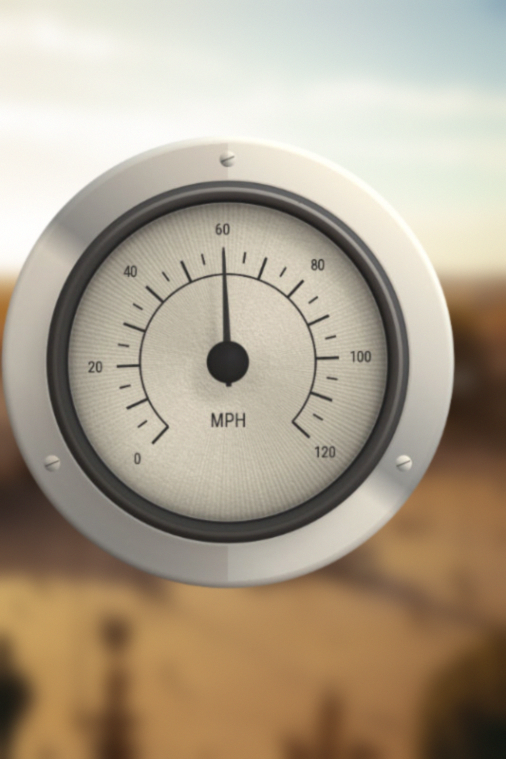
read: {"value": 60, "unit": "mph"}
